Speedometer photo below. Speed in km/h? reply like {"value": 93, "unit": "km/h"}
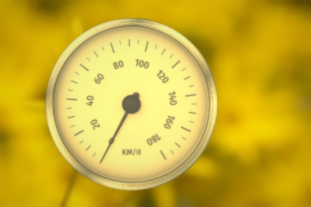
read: {"value": 0, "unit": "km/h"}
